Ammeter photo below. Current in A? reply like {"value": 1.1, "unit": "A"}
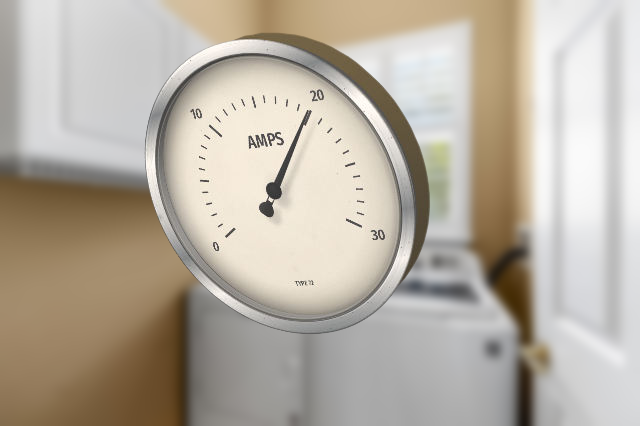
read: {"value": 20, "unit": "A"}
